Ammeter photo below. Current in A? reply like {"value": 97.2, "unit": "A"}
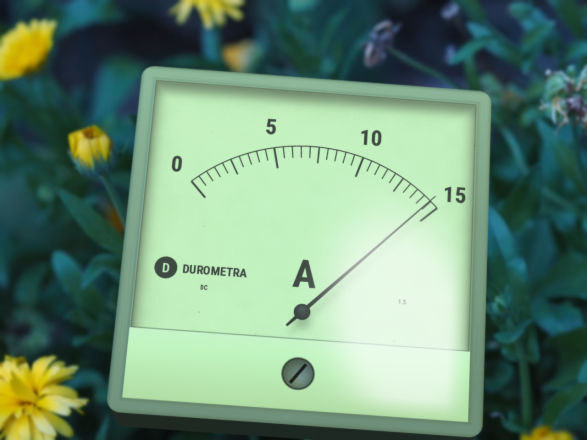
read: {"value": 14.5, "unit": "A"}
